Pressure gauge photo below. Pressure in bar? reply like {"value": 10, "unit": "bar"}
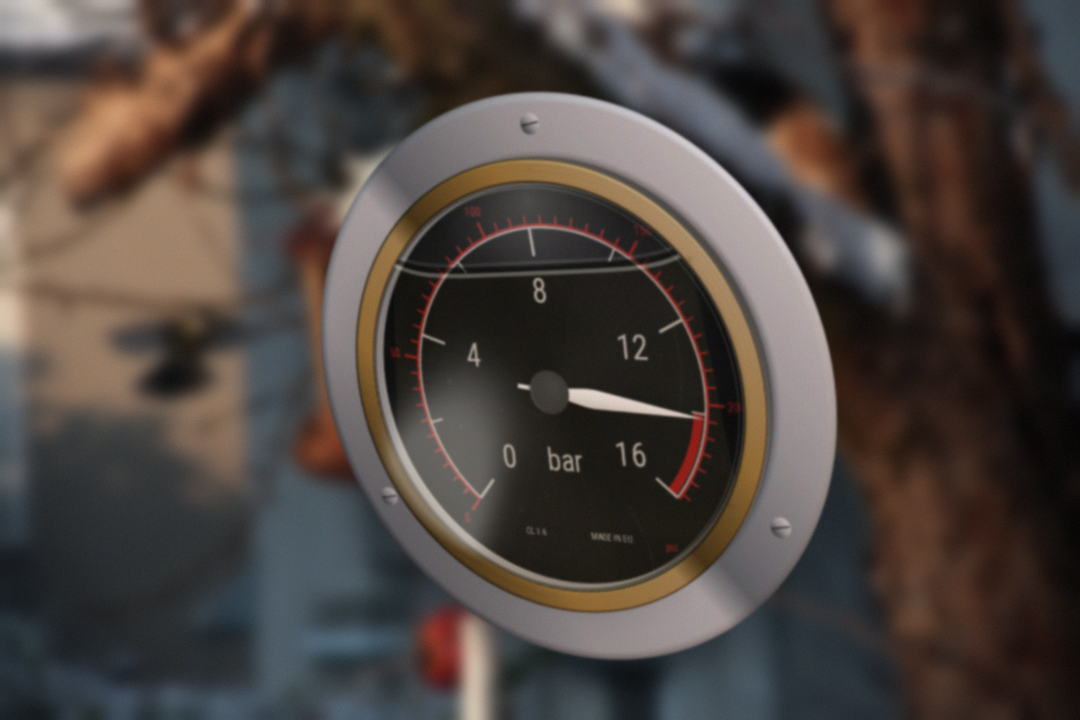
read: {"value": 14, "unit": "bar"}
